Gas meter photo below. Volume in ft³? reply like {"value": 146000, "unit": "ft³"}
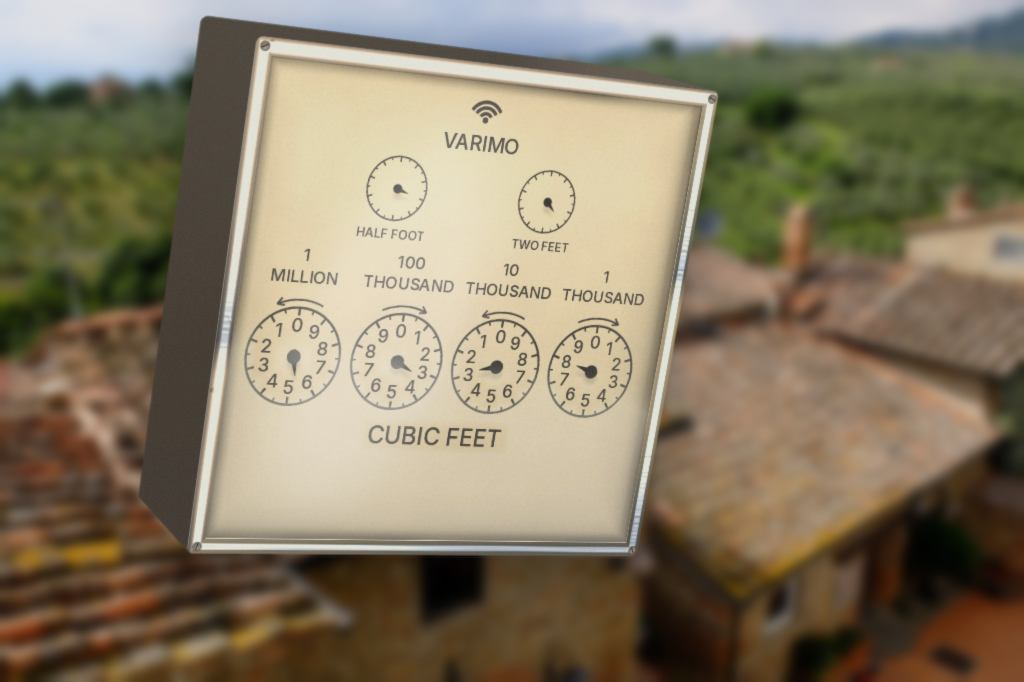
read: {"value": 532800, "unit": "ft³"}
